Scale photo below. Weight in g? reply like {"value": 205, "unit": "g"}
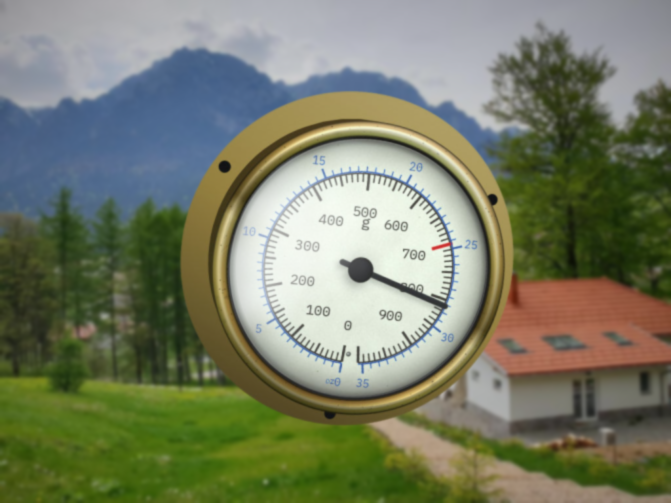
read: {"value": 810, "unit": "g"}
